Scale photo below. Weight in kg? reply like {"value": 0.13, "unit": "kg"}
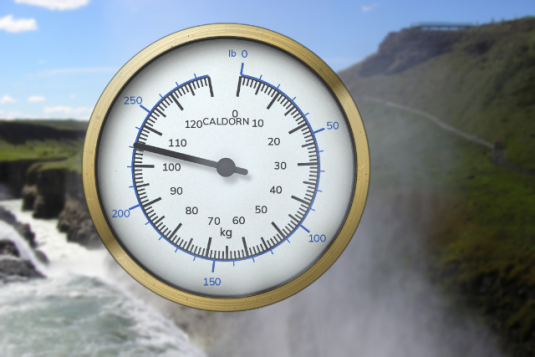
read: {"value": 105, "unit": "kg"}
